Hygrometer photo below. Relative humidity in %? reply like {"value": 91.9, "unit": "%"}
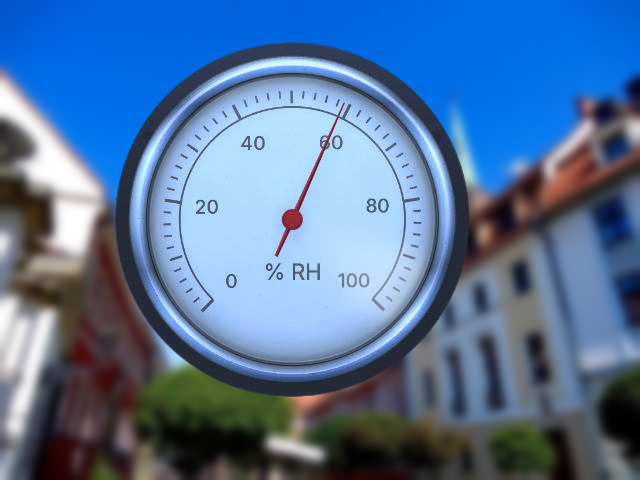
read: {"value": 59, "unit": "%"}
